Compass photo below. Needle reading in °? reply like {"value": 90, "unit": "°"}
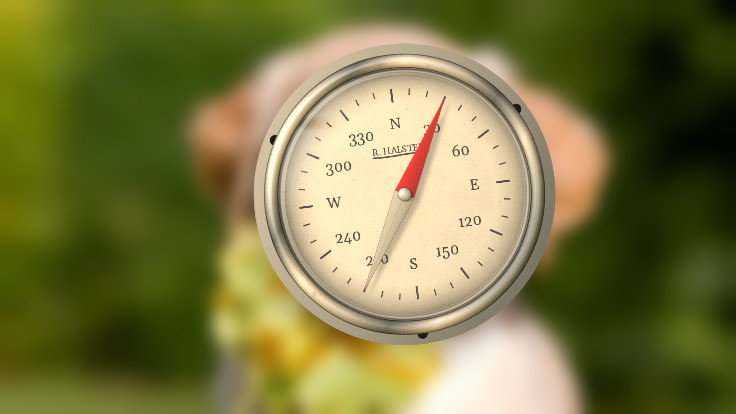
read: {"value": 30, "unit": "°"}
